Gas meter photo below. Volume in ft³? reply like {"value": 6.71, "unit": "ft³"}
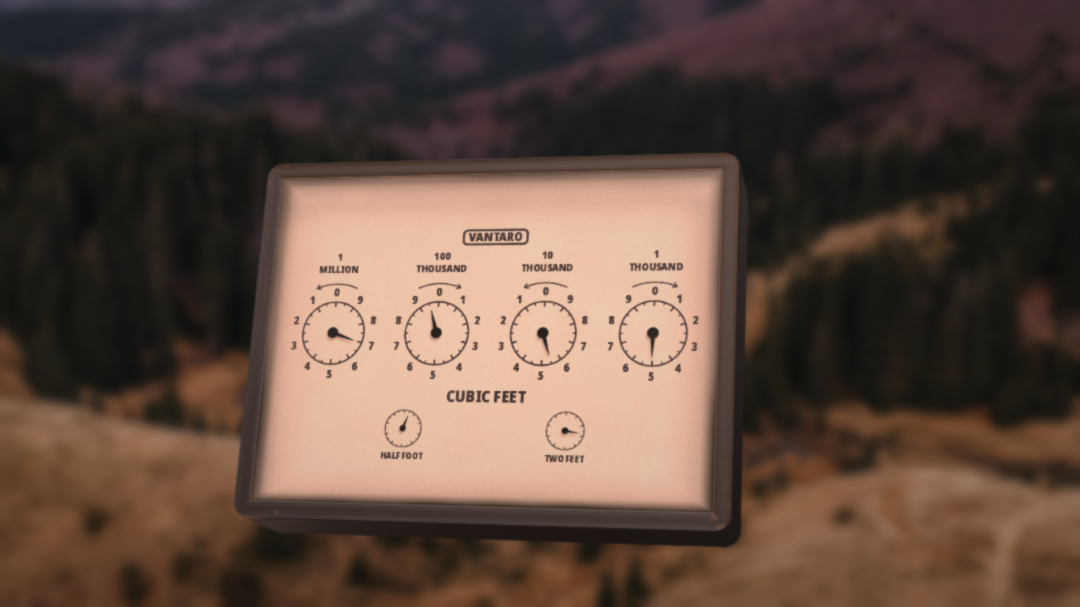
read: {"value": 695500, "unit": "ft³"}
